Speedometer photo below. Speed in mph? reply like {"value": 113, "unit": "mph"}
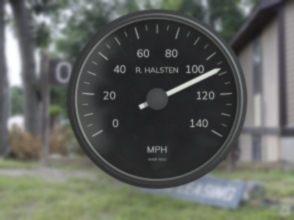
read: {"value": 107.5, "unit": "mph"}
